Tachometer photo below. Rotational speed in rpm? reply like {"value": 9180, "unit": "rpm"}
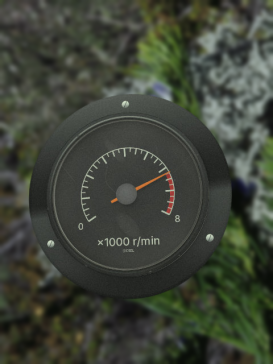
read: {"value": 6250, "unit": "rpm"}
